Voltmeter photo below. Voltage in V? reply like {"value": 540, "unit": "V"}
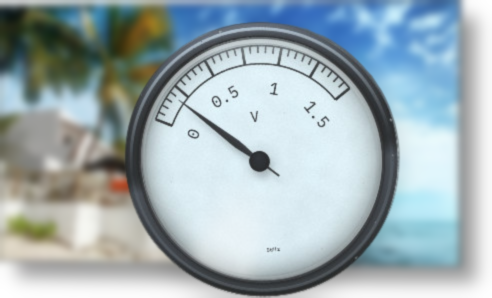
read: {"value": 0.2, "unit": "V"}
